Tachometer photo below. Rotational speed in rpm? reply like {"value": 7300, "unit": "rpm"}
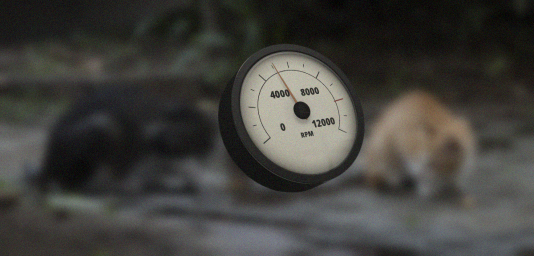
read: {"value": 5000, "unit": "rpm"}
